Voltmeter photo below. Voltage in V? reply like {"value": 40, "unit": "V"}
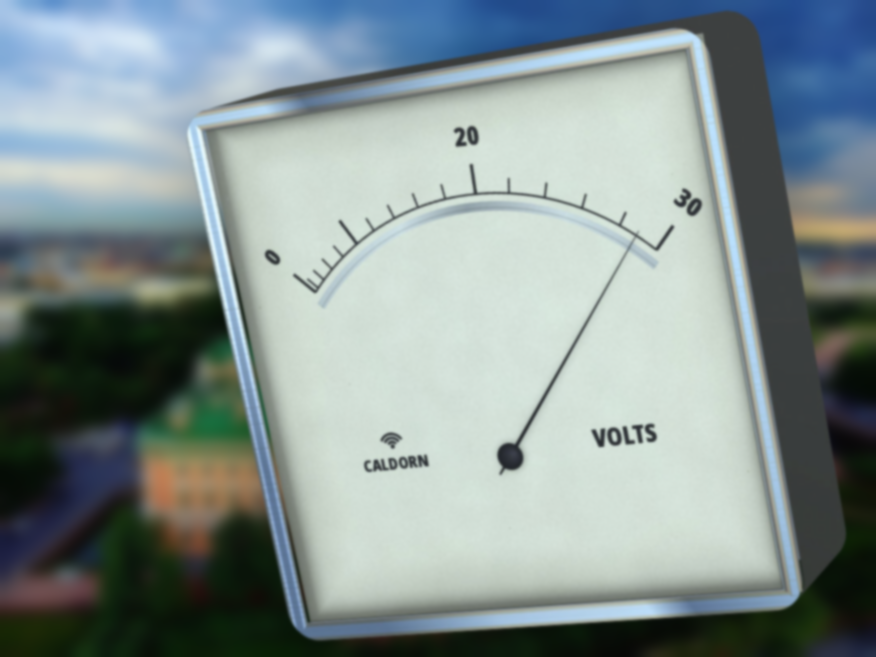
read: {"value": 29, "unit": "V"}
